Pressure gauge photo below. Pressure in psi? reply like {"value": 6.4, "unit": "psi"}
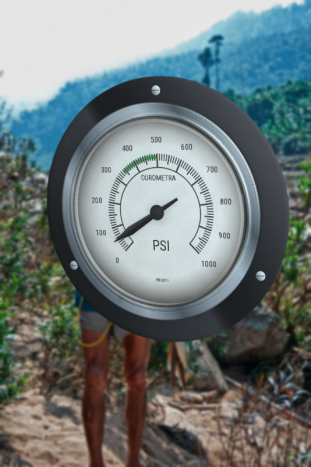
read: {"value": 50, "unit": "psi"}
